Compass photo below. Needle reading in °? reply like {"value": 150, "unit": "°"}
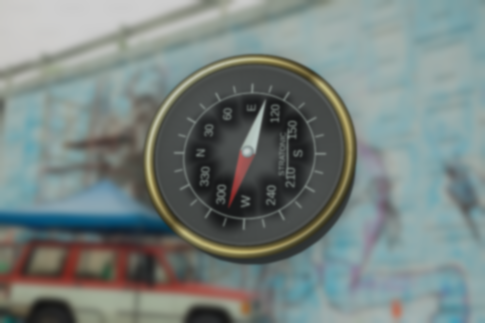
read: {"value": 285, "unit": "°"}
